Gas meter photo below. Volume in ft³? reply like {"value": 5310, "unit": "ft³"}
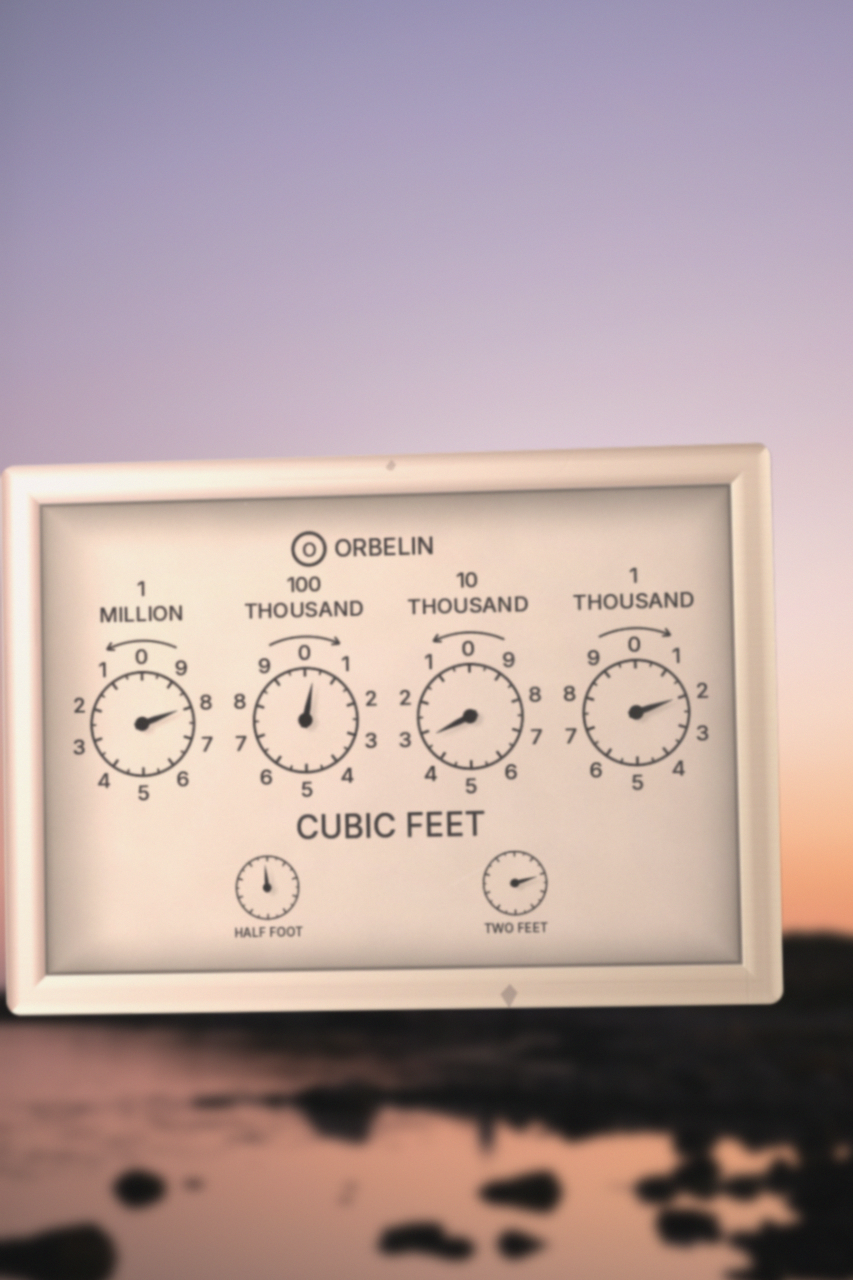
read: {"value": 803200, "unit": "ft³"}
